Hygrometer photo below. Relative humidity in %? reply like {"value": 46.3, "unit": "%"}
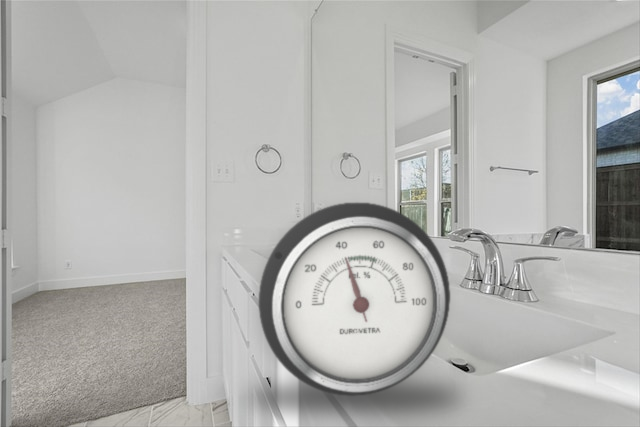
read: {"value": 40, "unit": "%"}
